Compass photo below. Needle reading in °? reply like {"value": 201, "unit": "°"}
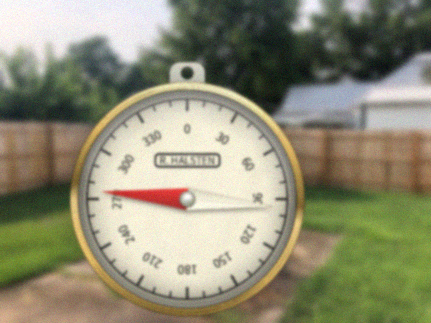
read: {"value": 275, "unit": "°"}
